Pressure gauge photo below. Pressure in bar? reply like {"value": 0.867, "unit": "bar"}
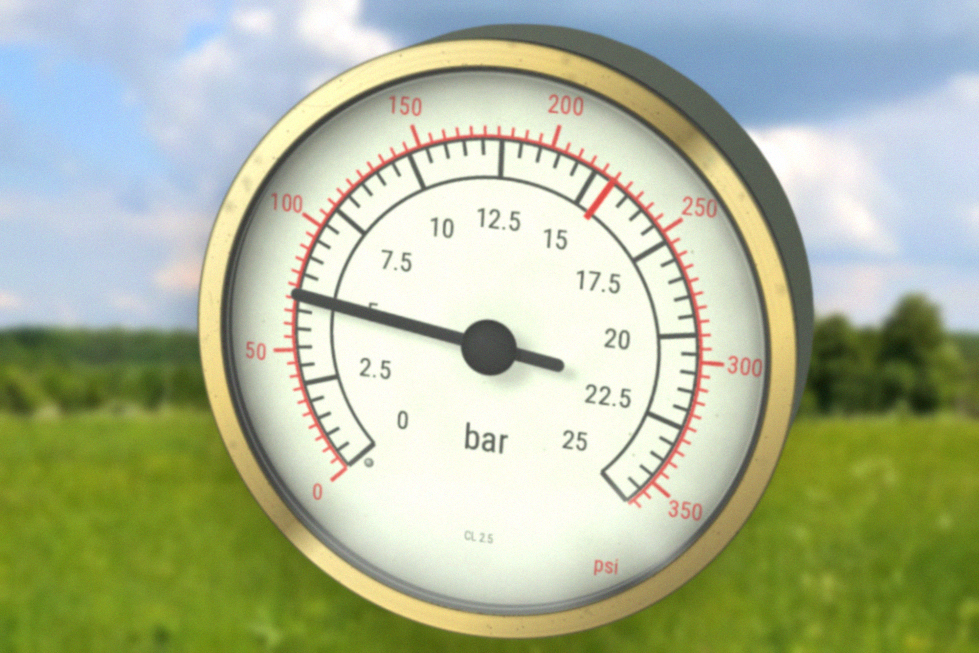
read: {"value": 5, "unit": "bar"}
